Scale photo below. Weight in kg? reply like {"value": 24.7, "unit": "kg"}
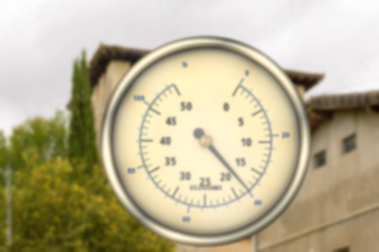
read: {"value": 18, "unit": "kg"}
